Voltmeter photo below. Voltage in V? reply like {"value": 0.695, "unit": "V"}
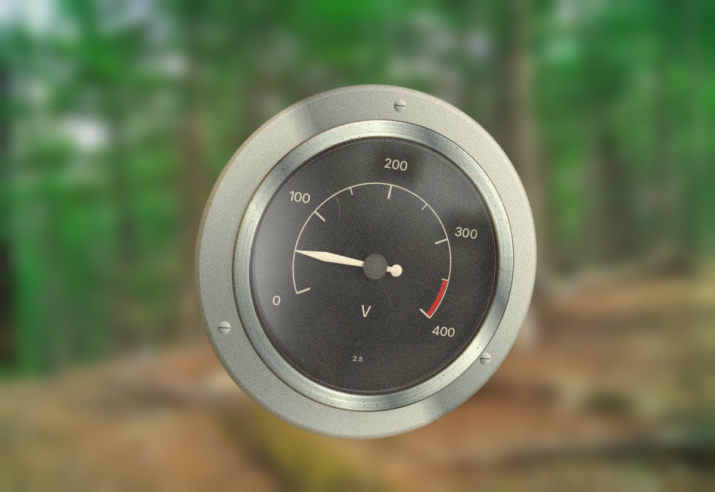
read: {"value": 50, "unit": "V"}
